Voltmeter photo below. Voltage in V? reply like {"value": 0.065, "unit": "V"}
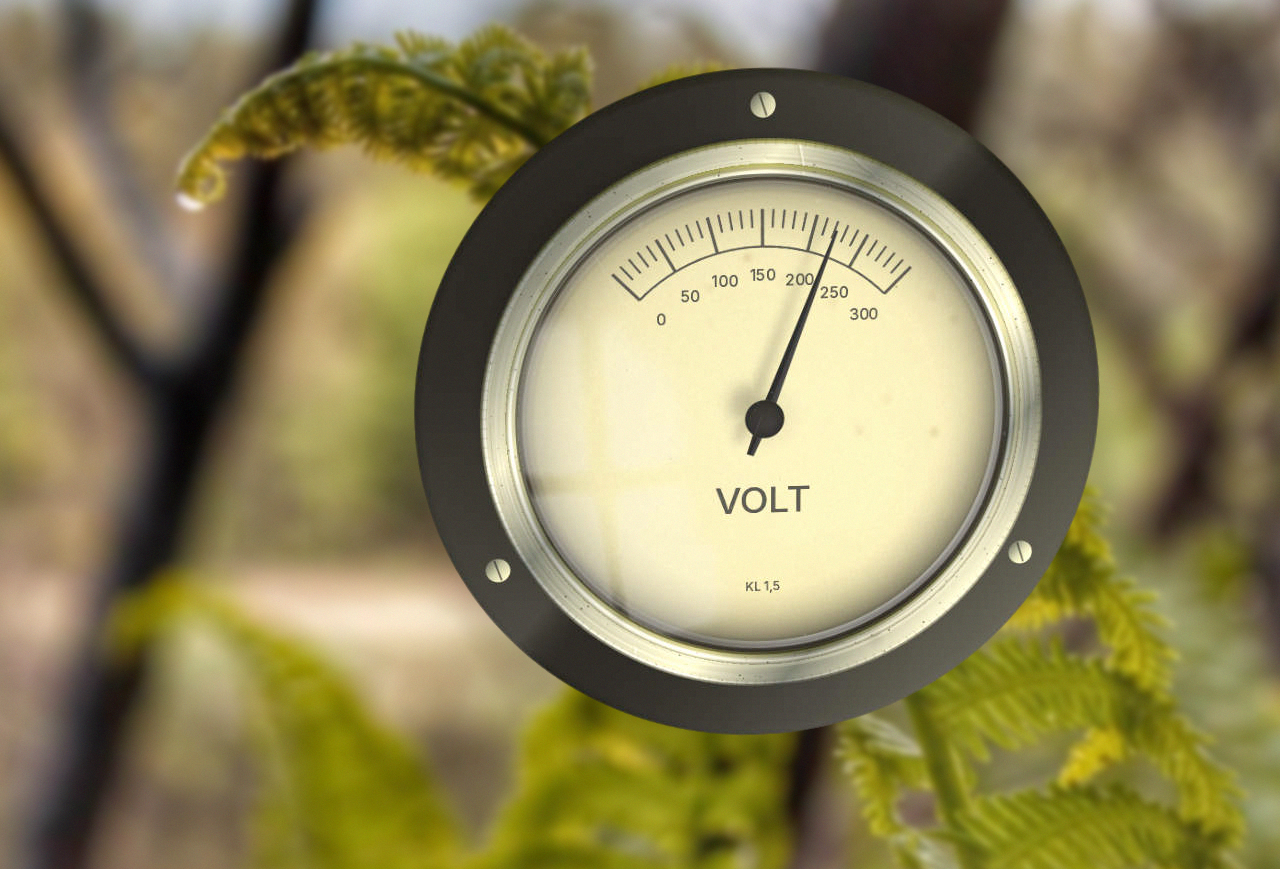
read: {"value": 220, "unit": "V"}
